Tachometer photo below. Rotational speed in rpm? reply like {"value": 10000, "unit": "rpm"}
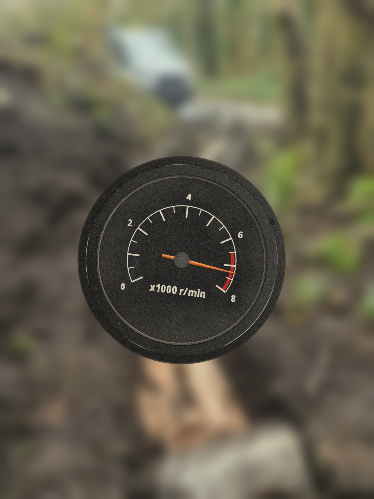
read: {"value": 7250, "unit": "rpm"}
